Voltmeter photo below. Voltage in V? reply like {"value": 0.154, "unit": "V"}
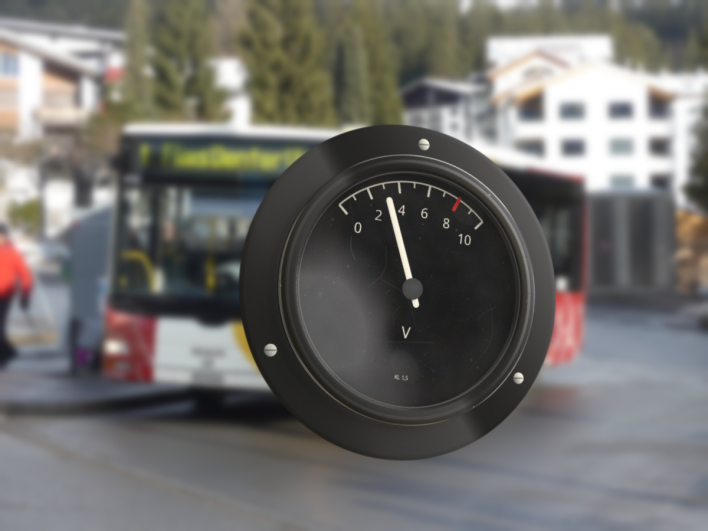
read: {"value": 3, "unit": "V"}
